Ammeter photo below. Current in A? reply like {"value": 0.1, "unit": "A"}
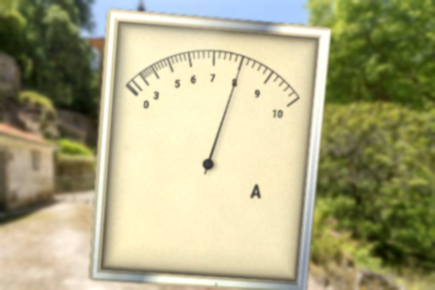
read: {"value": 8, "unit": "A"}
